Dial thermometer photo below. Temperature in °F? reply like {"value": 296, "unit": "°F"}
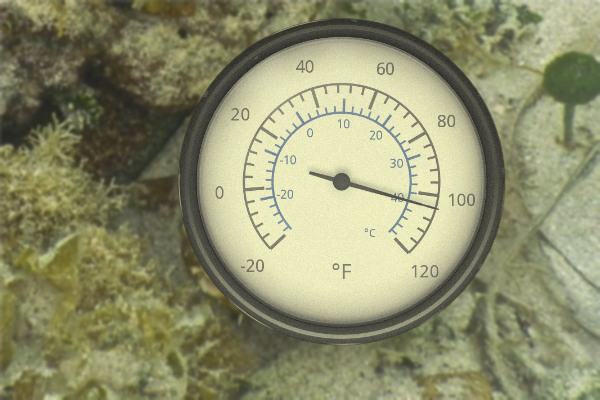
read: {"value": 104, "unit": "°F"}
